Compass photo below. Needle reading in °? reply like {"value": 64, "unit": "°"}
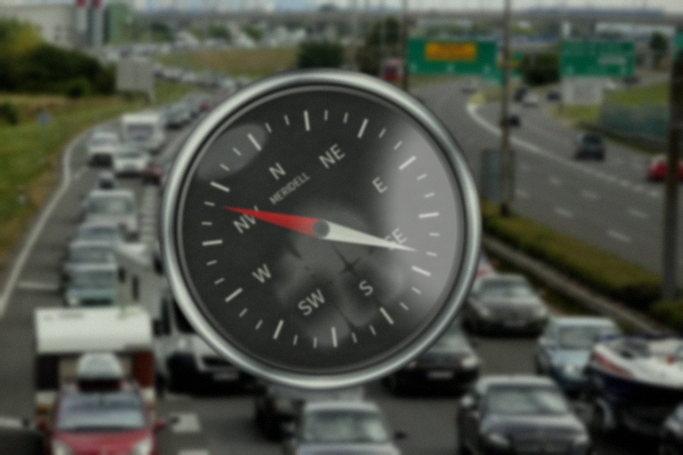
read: {"value": 320, "unit": "°"}
